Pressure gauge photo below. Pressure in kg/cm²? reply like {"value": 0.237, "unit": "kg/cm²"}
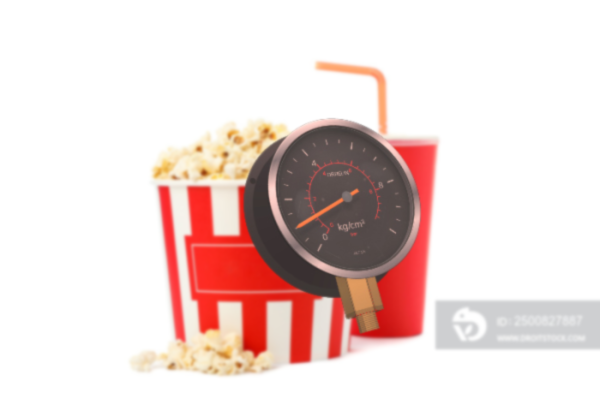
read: {"value": 1, "unit": "kg/cm²"}
